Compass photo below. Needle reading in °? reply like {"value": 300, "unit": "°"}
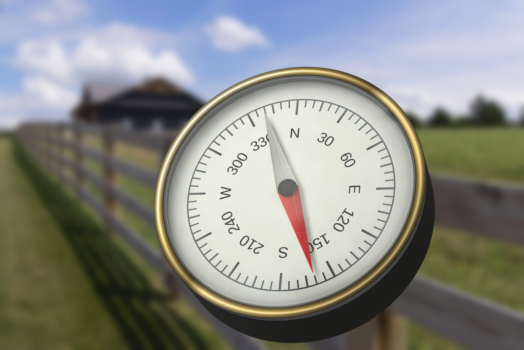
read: {"value": 160, "unit": "°"}
